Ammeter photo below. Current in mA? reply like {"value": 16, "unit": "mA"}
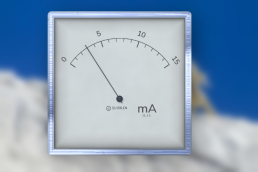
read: {"value": 3, "unit": "mA"}
